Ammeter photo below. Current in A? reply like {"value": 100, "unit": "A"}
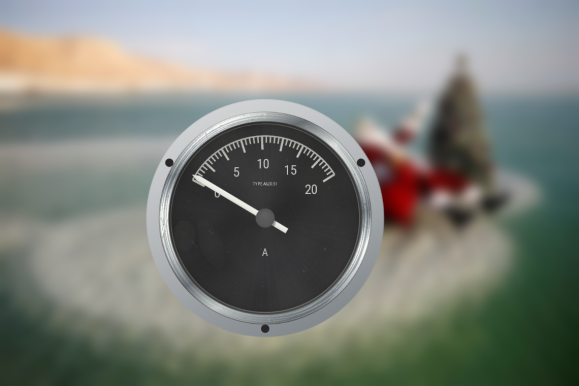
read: {"value": 0.5, "unit": "A"}
